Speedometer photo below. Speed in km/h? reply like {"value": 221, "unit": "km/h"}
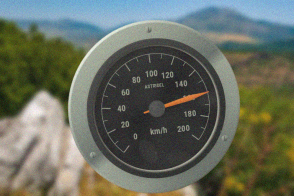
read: {"value": 160, "unit": "km/h"}
